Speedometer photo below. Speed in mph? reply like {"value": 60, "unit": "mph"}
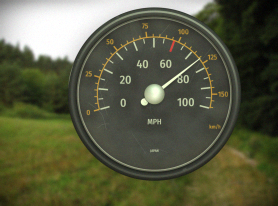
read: {"value": 75, "unit": "mph"}
